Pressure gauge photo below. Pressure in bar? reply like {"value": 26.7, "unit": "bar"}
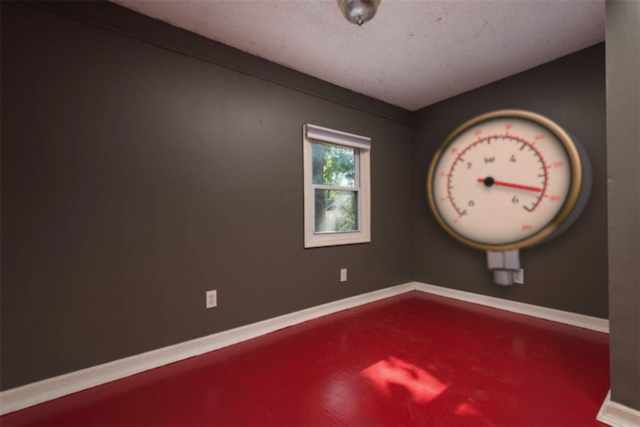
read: {"value": 5.4, "unit": "bar"}
